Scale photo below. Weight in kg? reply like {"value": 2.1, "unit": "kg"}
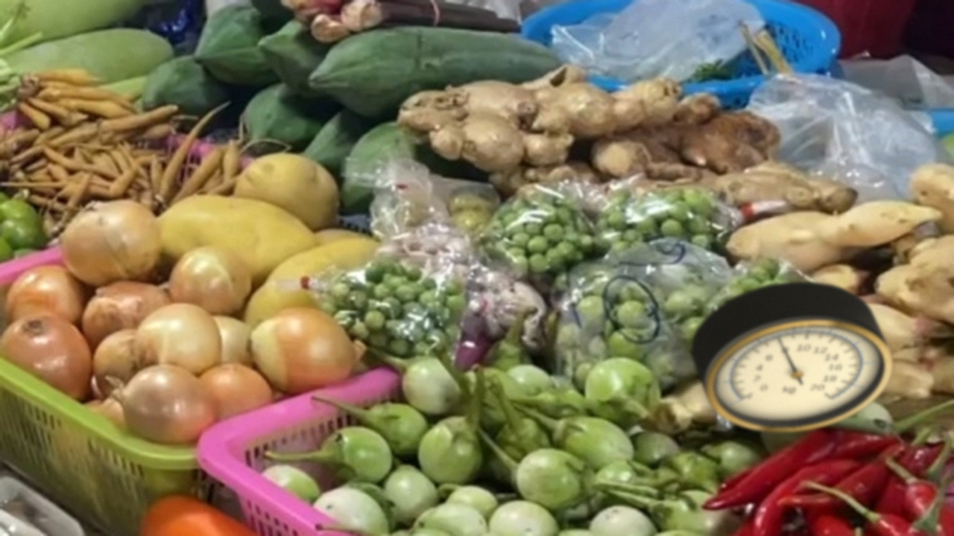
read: {"value": 8, "unit": "kg"}
